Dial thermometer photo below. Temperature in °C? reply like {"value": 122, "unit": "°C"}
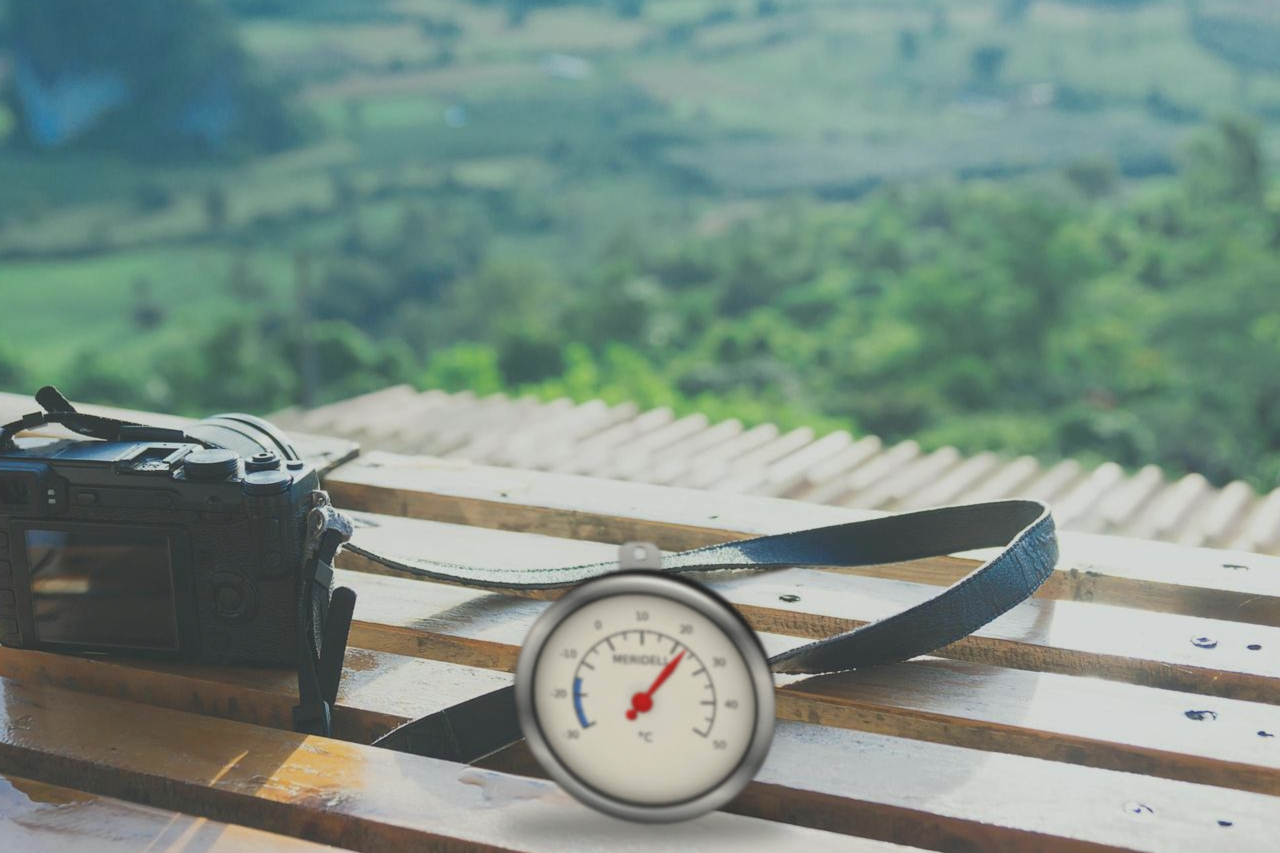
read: {"value": 22.5, "unit": "°C"}
